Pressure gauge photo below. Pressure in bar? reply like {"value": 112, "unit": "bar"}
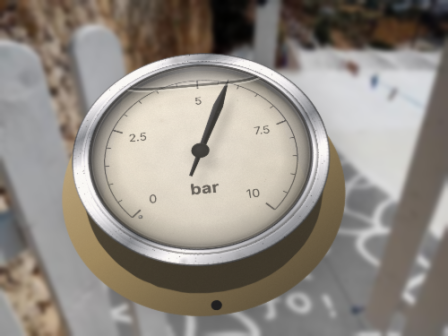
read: {"value": 5.75, "unit": "bar"}
